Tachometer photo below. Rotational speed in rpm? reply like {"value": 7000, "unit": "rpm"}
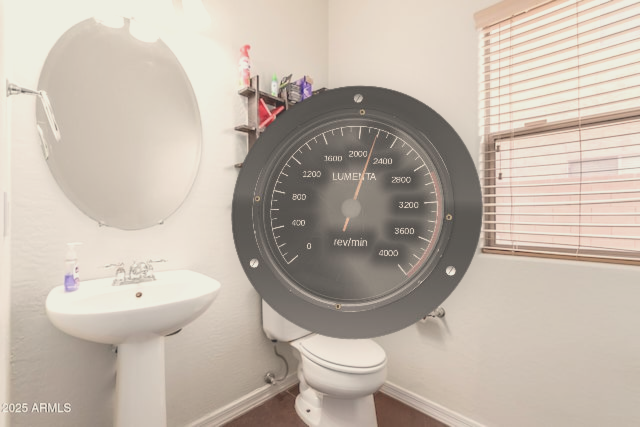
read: {"value": 2200, "unit": "rpm"}
